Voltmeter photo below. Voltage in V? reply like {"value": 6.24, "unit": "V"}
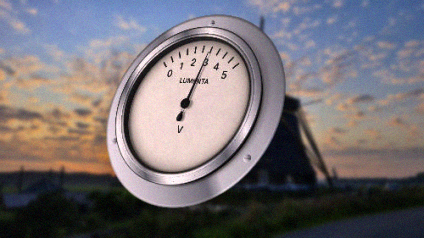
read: {"value": 3, "unit": "V"}
